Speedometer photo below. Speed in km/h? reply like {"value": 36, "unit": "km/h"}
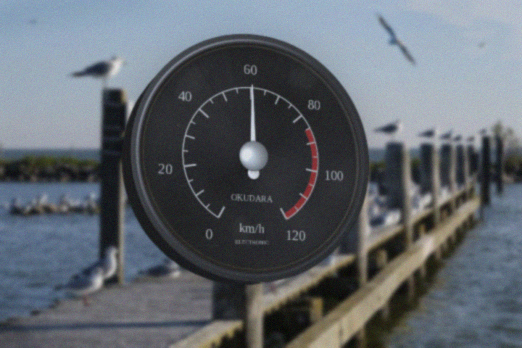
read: {"value": 60, "unit": "km/h"}
